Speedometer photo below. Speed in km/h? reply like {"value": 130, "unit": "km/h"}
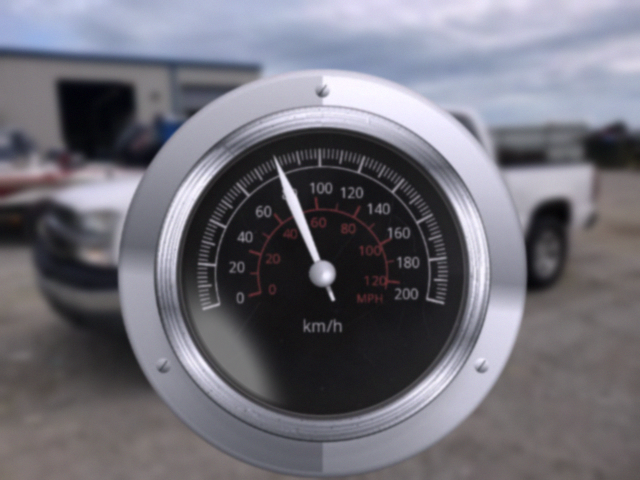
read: {"value": 80, "unit": "km/h"}
